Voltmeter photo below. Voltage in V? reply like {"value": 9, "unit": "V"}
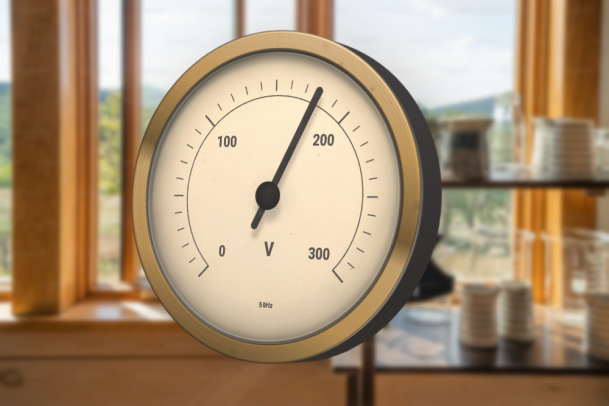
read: {"value": 180, "unit": "V"}
